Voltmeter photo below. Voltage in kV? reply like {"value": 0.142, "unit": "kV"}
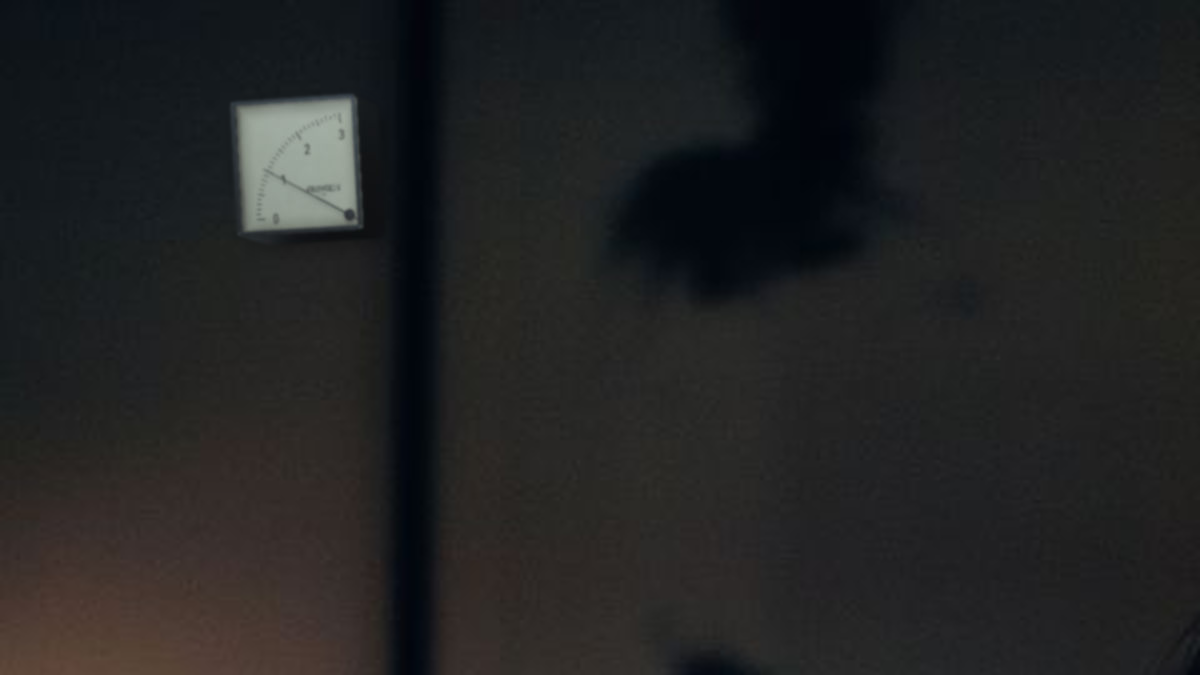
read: {"value": 1, "unit": "kV"}
